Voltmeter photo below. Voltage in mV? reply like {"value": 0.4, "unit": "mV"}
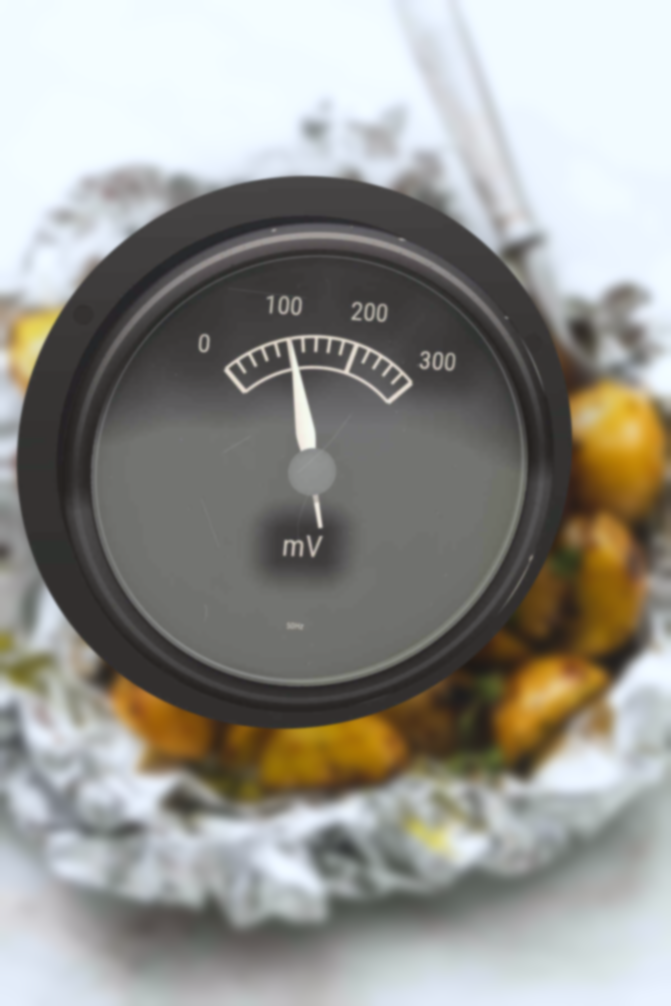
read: {"value": 100, "unit": "mV"}
